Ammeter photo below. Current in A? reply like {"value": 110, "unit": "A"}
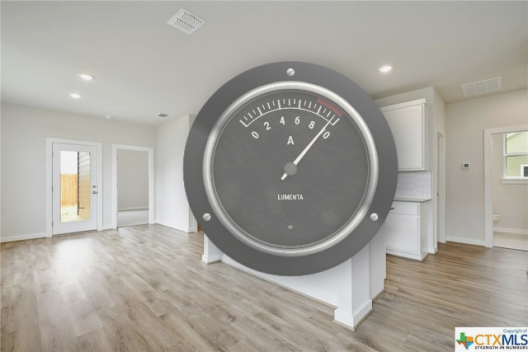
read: {"value": 9.5, "unit": "A"}
